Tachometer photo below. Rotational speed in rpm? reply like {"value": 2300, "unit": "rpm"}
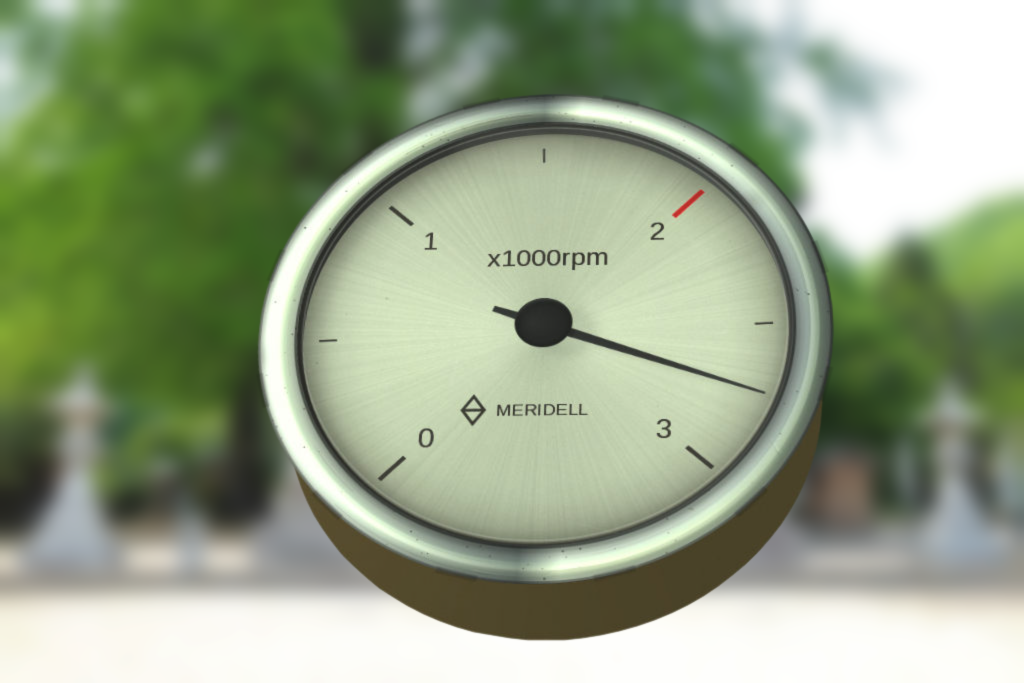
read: {"value": 2750, "unit": "rpm"}
